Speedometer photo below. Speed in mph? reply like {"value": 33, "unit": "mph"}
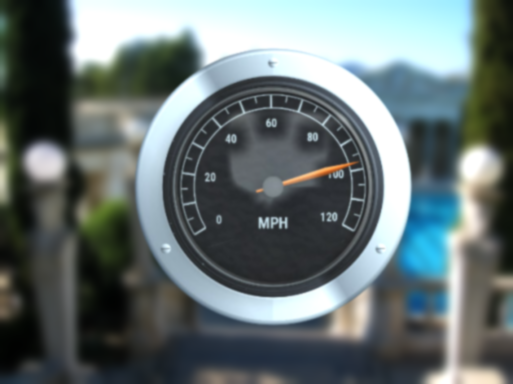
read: {"value": 97.5, "unit": "mph"}
